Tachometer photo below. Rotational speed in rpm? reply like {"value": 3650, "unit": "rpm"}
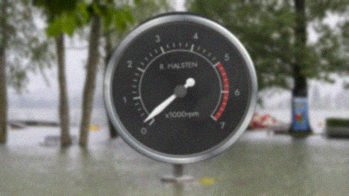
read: {"value": 200, "unit": "rpm"}
